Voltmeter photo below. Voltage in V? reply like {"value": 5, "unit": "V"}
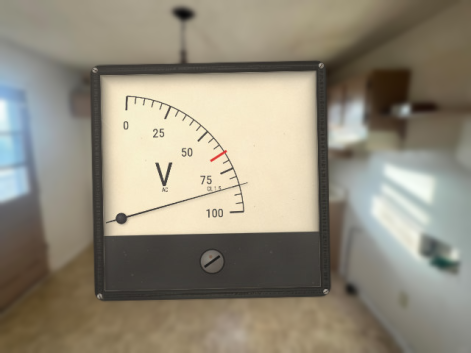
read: {"value": 85, "unit": "V"}
